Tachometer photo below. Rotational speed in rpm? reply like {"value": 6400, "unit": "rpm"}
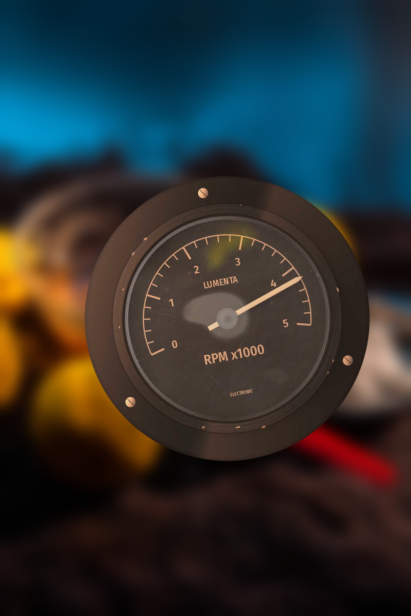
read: {"value": 4200, "unit": "rpm"}
